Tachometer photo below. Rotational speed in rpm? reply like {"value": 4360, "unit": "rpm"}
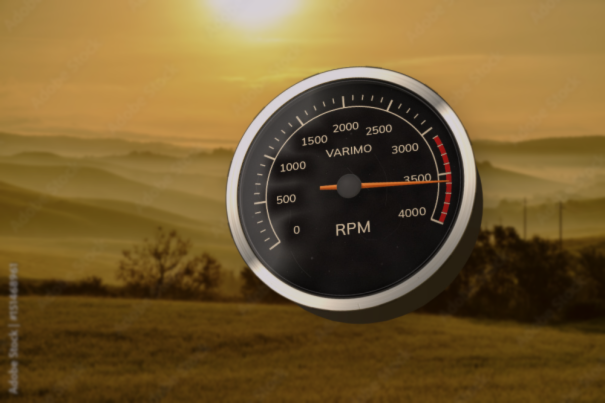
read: {"value": 3600, "unit": "rpm"}
